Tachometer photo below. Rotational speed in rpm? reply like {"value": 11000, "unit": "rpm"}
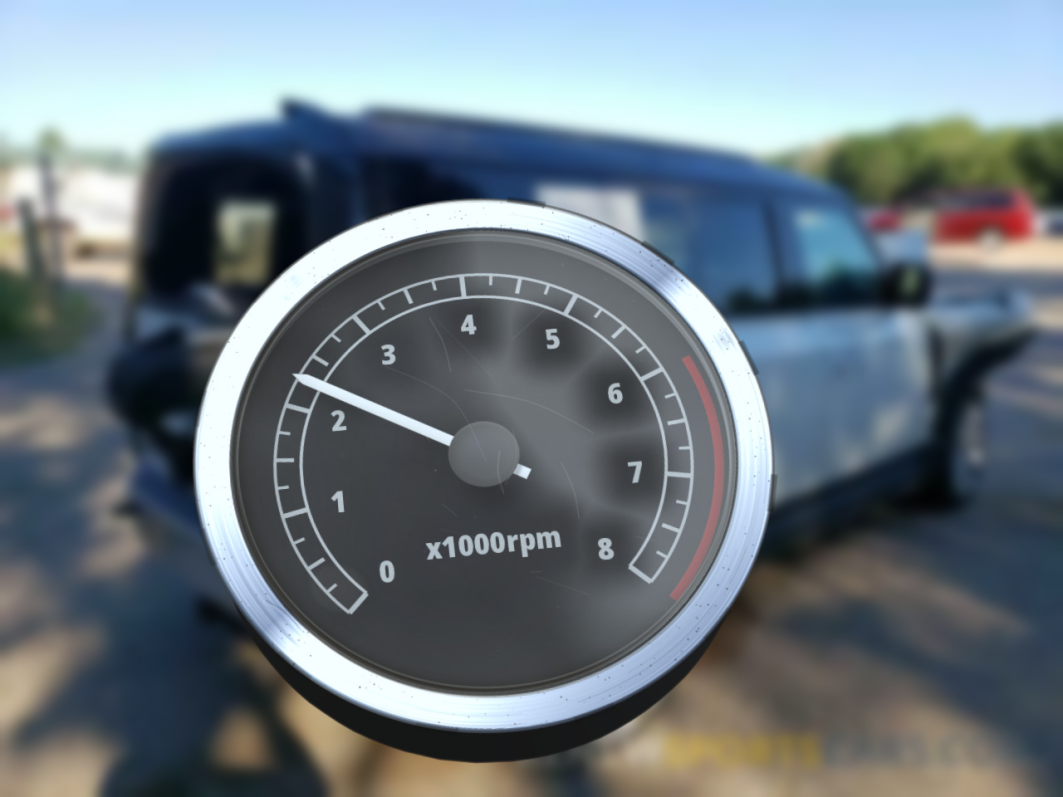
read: {"value": 2250, "unit": "rpm"}
